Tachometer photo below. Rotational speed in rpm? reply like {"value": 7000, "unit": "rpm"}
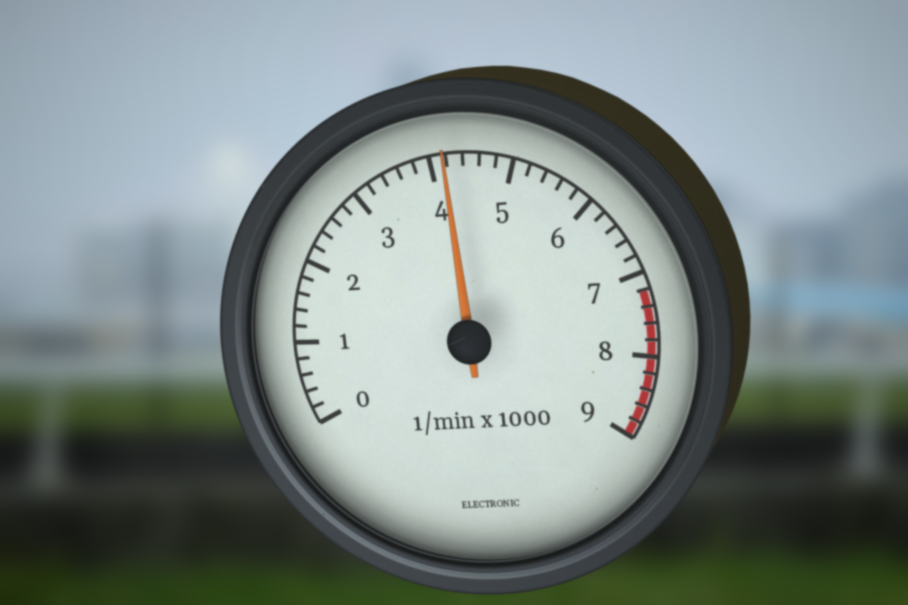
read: {"value": 4200, "unit": "rpm"}
